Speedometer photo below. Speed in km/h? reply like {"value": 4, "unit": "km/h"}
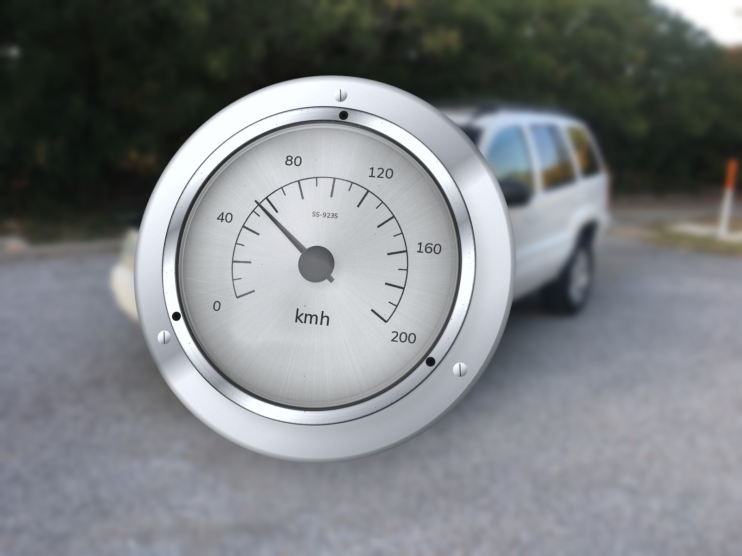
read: {"value": 55, "unit": "km/h"}
